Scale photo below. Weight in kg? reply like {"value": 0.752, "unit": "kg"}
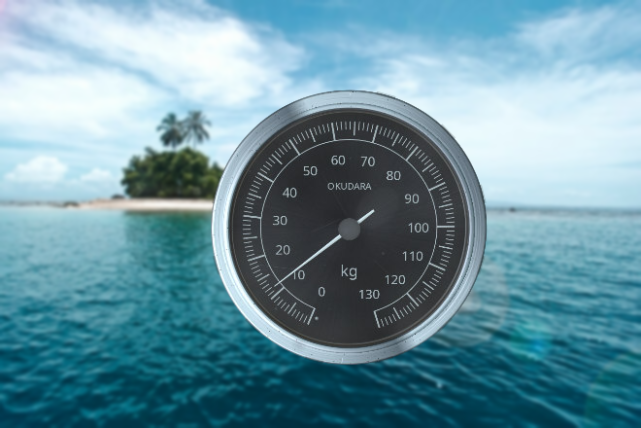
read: {"value": 12, "unit": "kg"}
